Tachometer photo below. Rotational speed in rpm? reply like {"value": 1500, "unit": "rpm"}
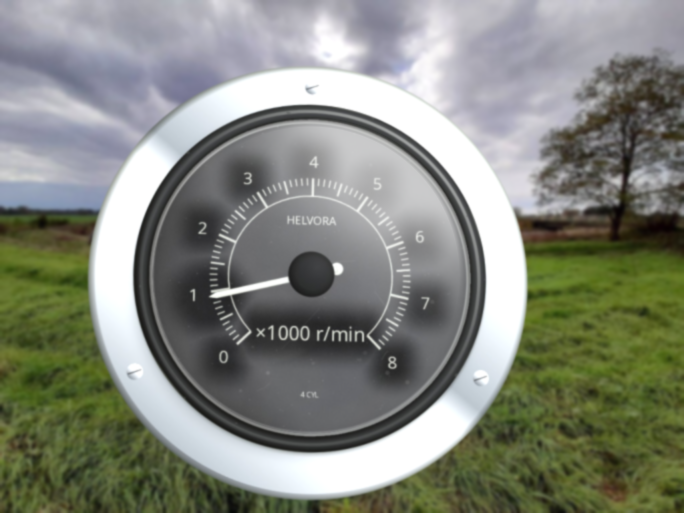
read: {"value": 900, "unit": "rpm"}
